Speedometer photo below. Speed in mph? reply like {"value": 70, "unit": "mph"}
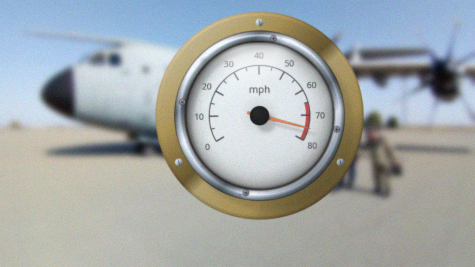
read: {"value": 75, "unit": "mph"}
